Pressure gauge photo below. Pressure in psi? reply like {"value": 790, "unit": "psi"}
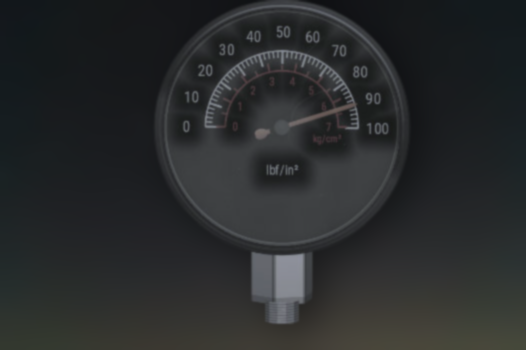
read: {"value": 90, "unit": "psi"}
